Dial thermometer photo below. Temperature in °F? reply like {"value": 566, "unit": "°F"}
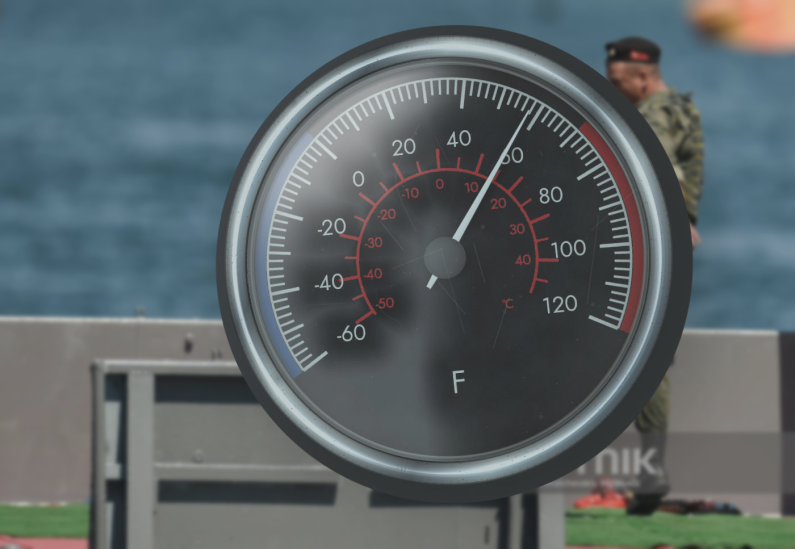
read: {"value": 58, "unit": "°F"}
